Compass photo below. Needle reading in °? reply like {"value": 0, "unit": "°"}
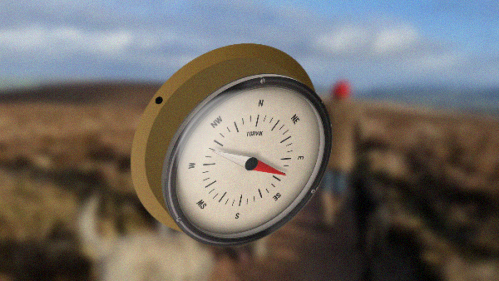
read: {"value": 110, "unit": "°"}
